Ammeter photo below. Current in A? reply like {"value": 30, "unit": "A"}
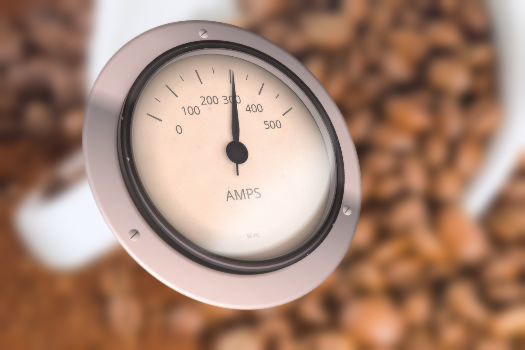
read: {"value": 300, "unit": "A"}
